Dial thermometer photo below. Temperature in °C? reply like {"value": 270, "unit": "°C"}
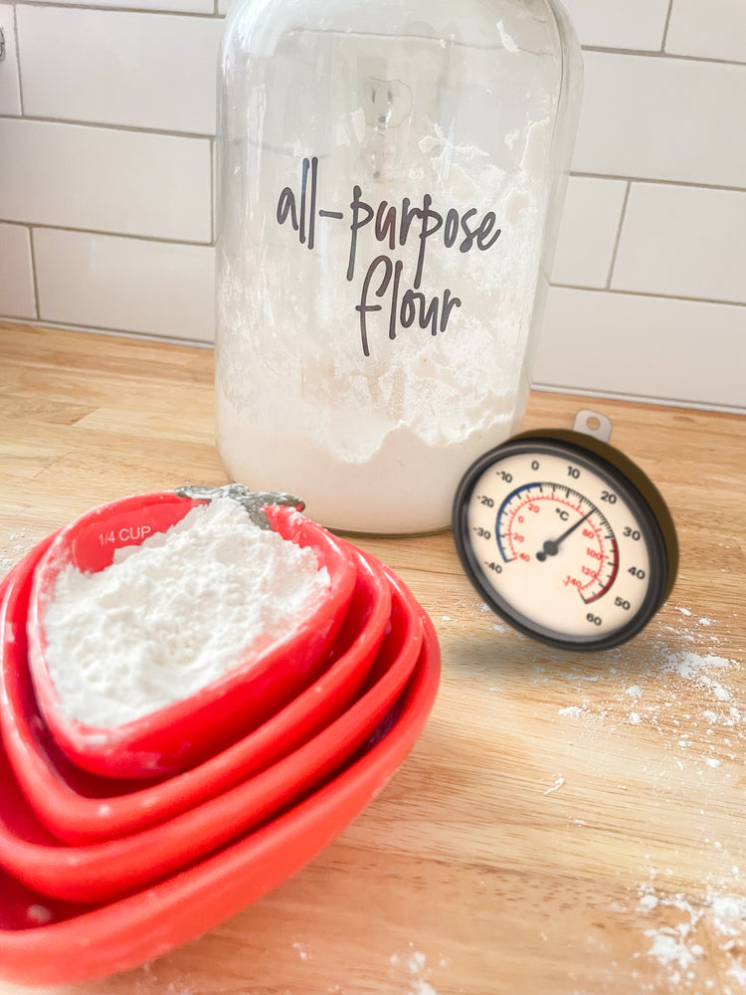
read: {"value": 20, "unit": "°C"}
